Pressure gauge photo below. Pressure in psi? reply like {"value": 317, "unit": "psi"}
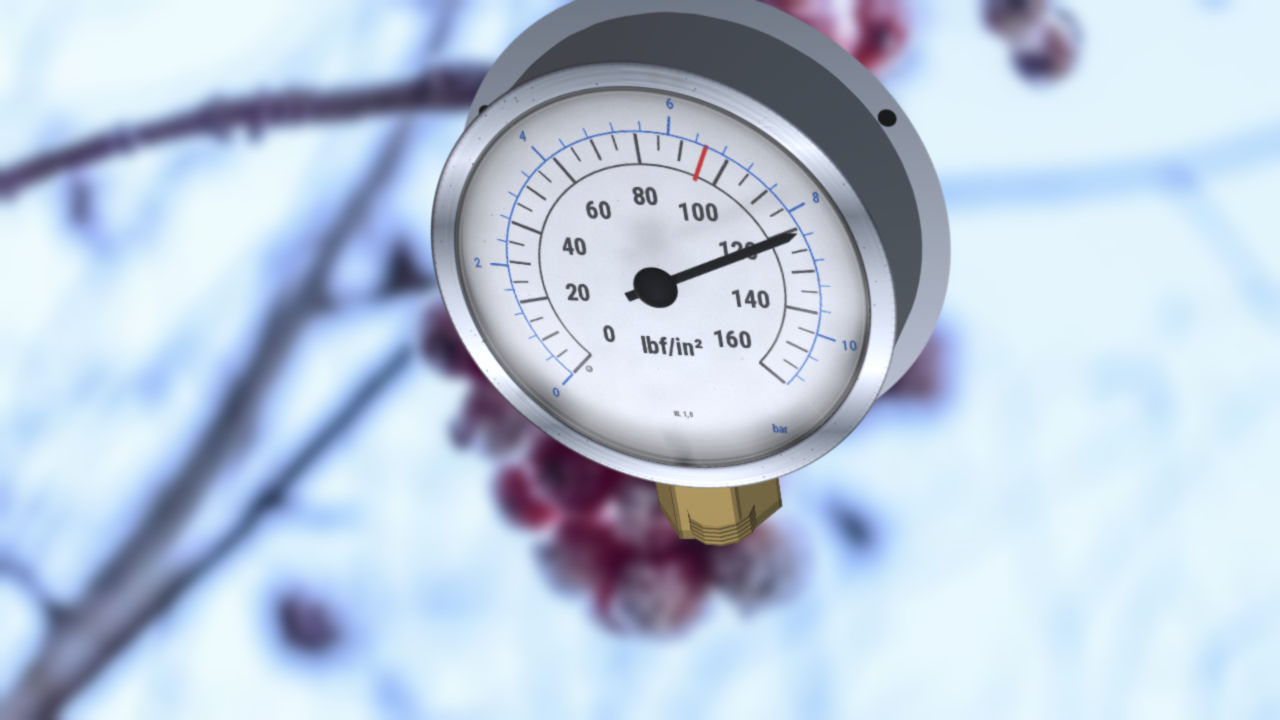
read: {"value": 120, "unit": "psi"}
